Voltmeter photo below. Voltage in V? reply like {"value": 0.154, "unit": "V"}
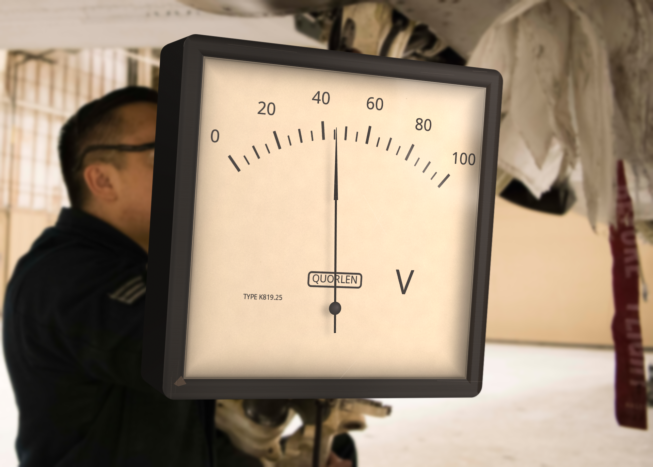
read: {"value": 45, "unit": "V"}
